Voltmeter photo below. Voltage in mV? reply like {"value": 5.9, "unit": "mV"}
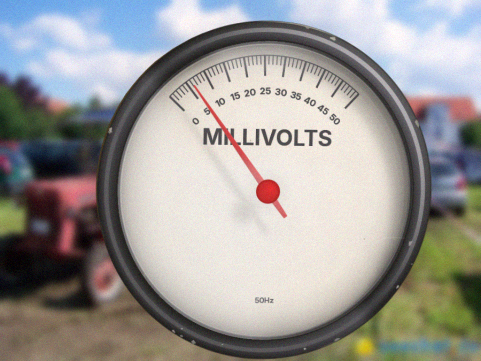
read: {"value": 6, "unit": "mV"}
